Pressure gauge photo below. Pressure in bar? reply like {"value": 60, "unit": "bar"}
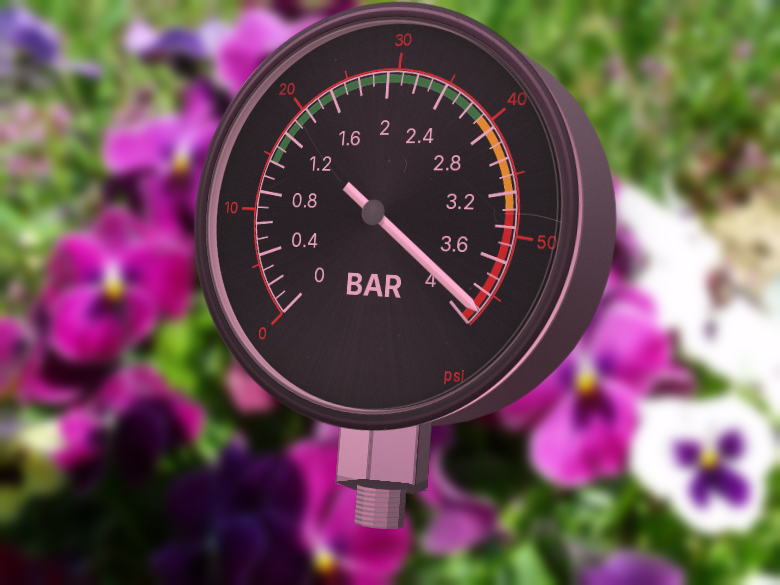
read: {"value": 3.9, "unit": "bar"}
